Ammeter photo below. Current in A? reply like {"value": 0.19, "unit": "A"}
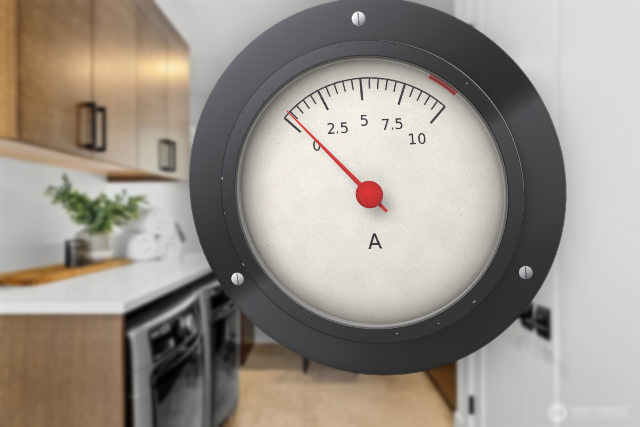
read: {"value": 0.5, "unit": "A"}
